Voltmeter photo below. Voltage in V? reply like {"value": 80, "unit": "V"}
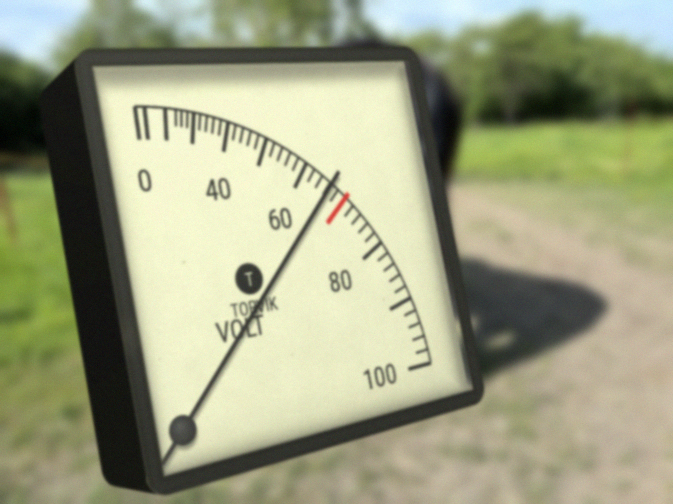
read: {"value": 66, "unit": "V"}
